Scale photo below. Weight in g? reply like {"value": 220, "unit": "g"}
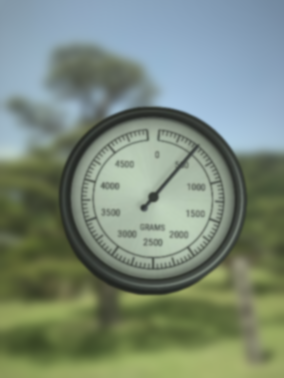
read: {"value": 500, "unit": "g"}
